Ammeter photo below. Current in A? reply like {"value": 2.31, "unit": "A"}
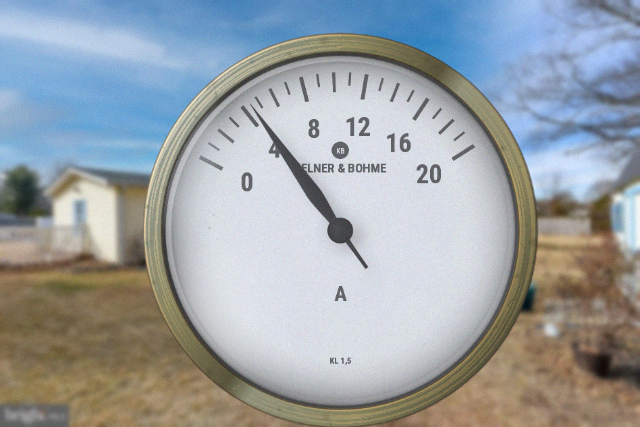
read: {"value": 4.5, "unit": "A"}
